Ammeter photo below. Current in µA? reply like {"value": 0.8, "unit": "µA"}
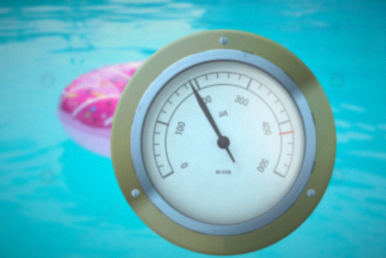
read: {"value": 190, "unit": "µA"}
